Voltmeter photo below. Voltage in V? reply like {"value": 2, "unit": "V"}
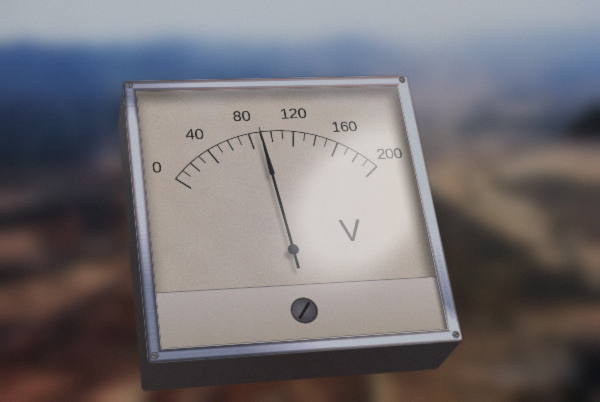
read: {"value": 90, "unit": "V"}
